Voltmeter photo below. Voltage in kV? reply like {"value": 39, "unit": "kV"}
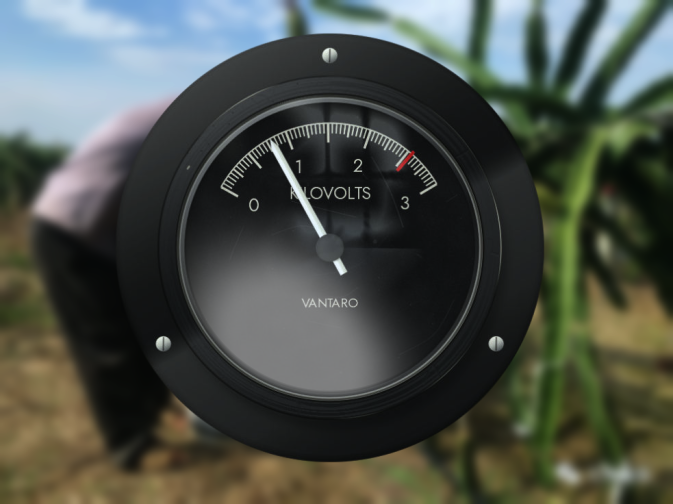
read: {"value": 0.8, "unit": "kV"}
